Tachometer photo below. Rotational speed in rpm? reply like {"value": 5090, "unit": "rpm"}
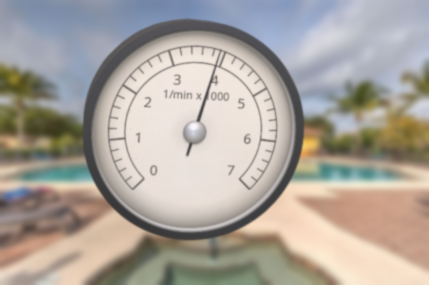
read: {"value": 3900, "unit": "rpm"}
